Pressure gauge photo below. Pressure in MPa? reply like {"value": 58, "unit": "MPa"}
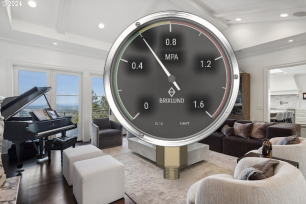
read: {"value": 0.6, "unit": "MPa"}
